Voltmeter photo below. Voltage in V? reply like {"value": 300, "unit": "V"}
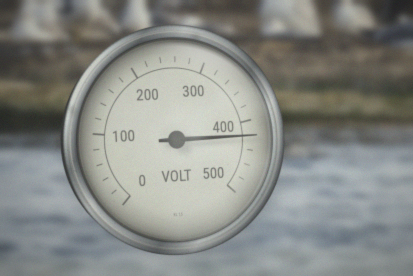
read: {"value": 420, "unit": "V"}
